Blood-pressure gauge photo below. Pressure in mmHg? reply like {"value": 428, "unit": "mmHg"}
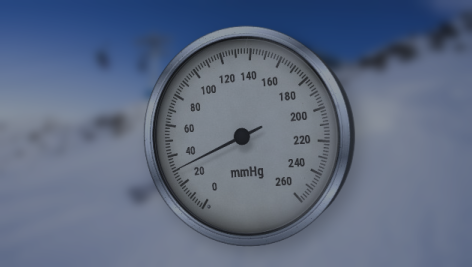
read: {"value": 30, "unit": "mmHg"}
